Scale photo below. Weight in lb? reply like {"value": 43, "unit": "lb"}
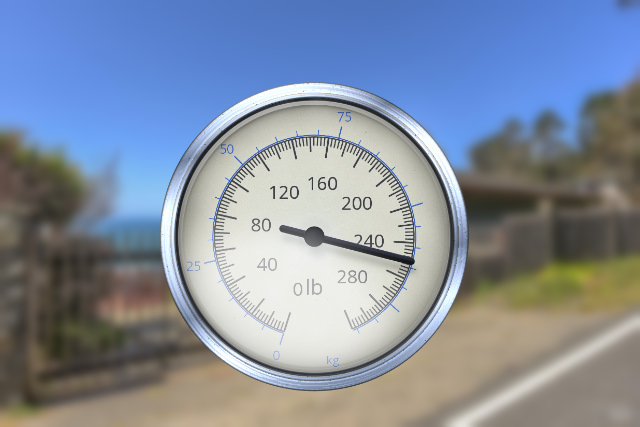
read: {"value": 250, "unit": "lb"}
